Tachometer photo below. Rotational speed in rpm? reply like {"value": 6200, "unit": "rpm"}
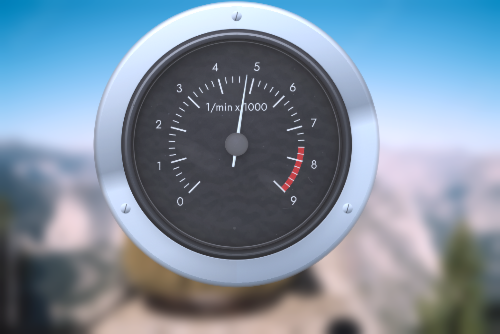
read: {"value": 4800, "unit": "rpm"}
